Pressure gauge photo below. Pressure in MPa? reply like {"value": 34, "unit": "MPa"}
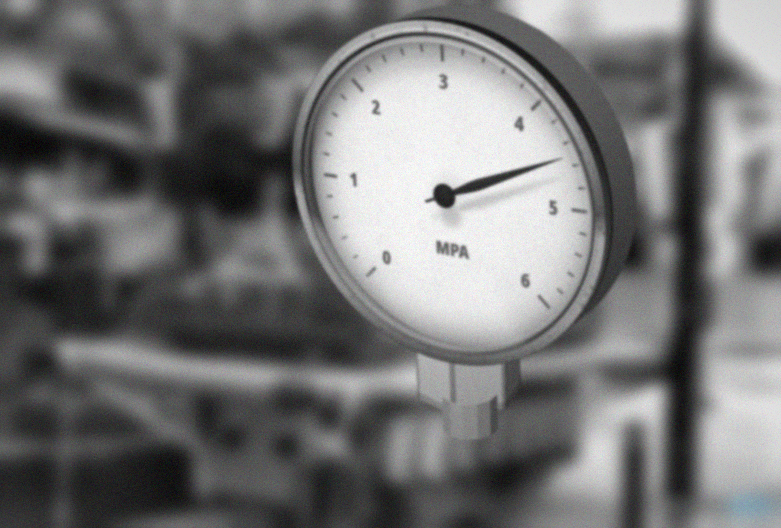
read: {"value": 4.5, "unit": "MPa"}
